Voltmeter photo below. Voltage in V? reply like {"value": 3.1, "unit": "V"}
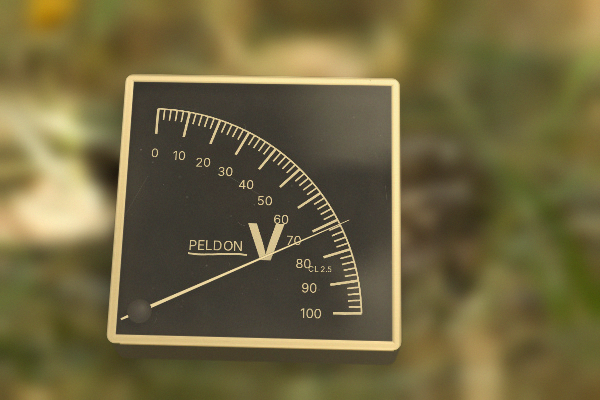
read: {"value": 72, "unit": "V"}
